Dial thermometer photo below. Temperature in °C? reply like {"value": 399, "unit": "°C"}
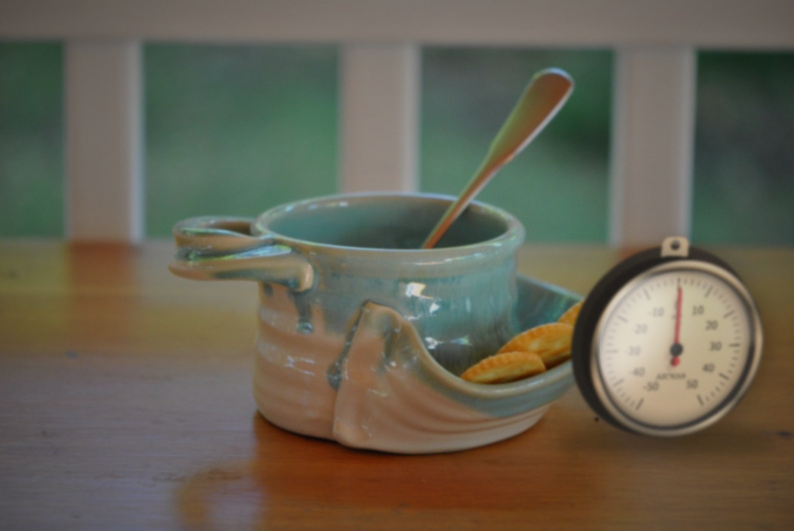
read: {"value": 0, "unit": "°C"}
